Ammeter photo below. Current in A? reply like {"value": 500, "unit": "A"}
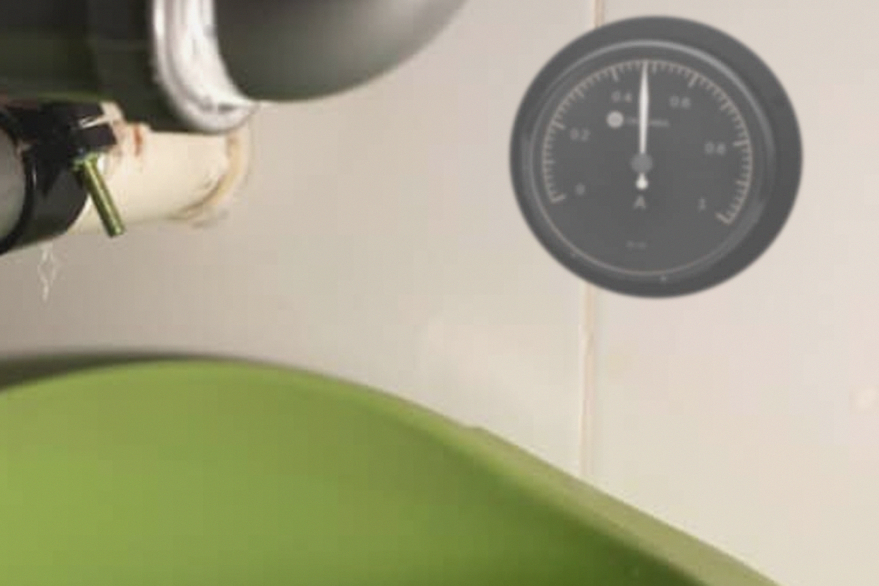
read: {"value": 0.48, "unit": "A"}
